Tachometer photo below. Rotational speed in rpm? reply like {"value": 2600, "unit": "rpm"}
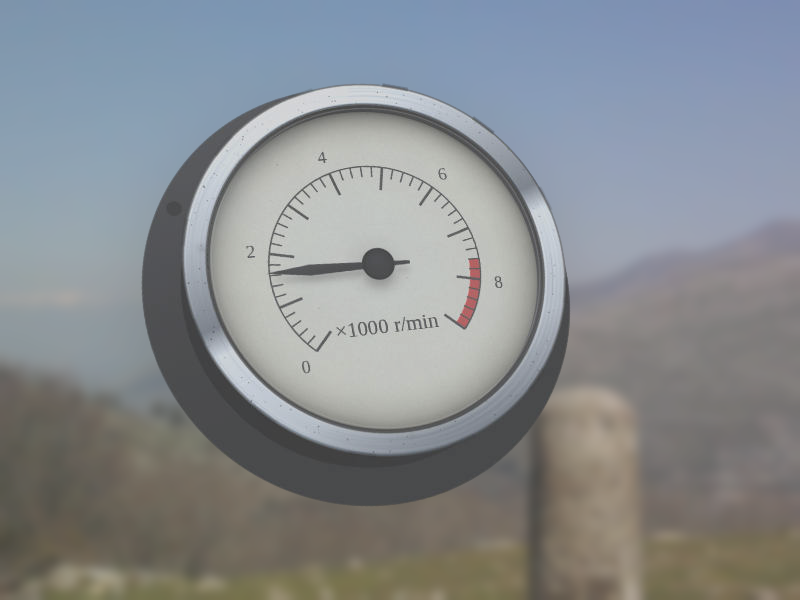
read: {"value": 1600, "unit": "rpm"}
